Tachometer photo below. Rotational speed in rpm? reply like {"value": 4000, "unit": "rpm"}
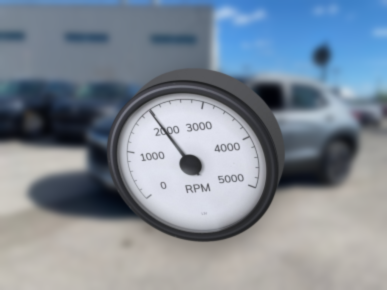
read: {"value": 2000, "unit": "rpm"}
